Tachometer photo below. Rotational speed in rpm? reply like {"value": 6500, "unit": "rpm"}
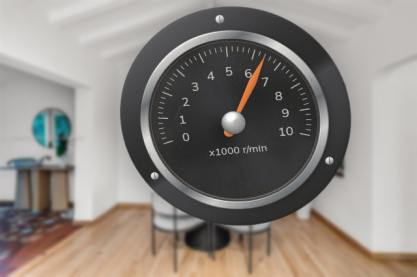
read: {"value": 6400, "unit": "rpm"}
